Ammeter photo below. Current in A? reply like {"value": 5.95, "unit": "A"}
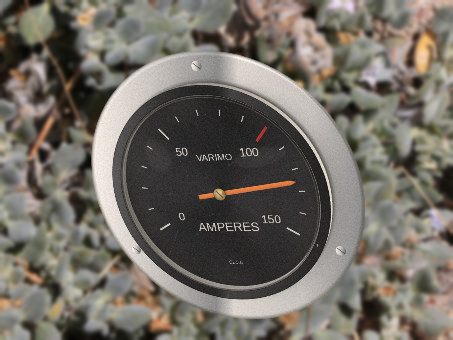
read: {"value": 125, "unit": "A"}
